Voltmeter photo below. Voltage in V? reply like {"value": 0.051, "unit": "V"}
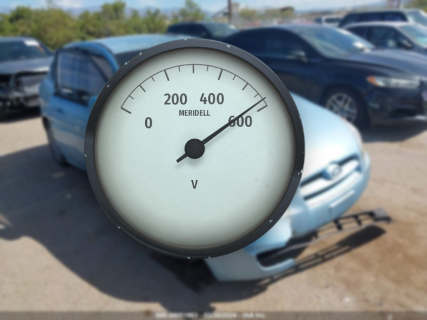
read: {"value": 575, "unit": "V"}
